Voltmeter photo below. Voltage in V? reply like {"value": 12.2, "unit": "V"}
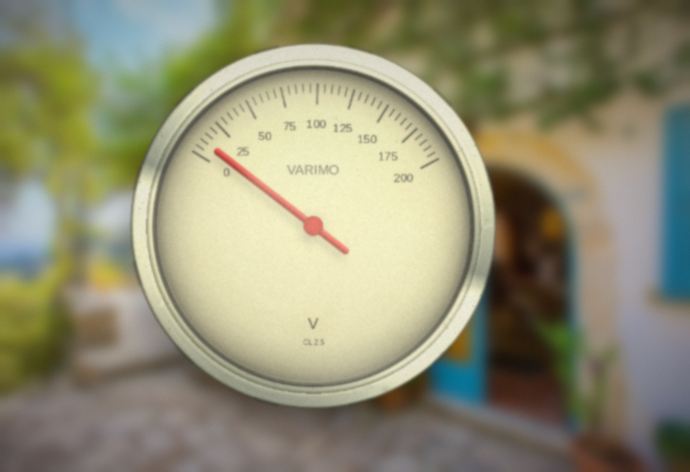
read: {"value": 10, "unit": "V"}
